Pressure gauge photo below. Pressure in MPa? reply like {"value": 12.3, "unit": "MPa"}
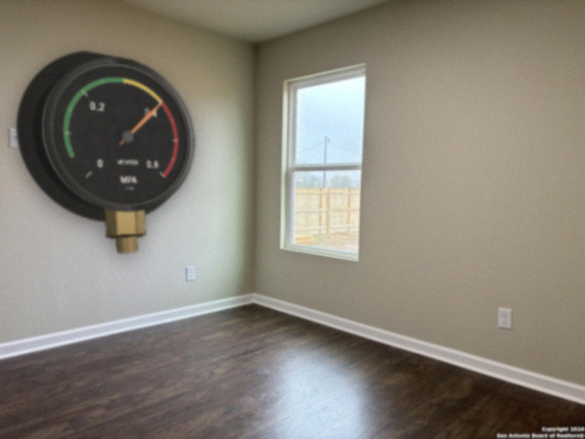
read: {"value": 0.4, "unit": "MPa"}
